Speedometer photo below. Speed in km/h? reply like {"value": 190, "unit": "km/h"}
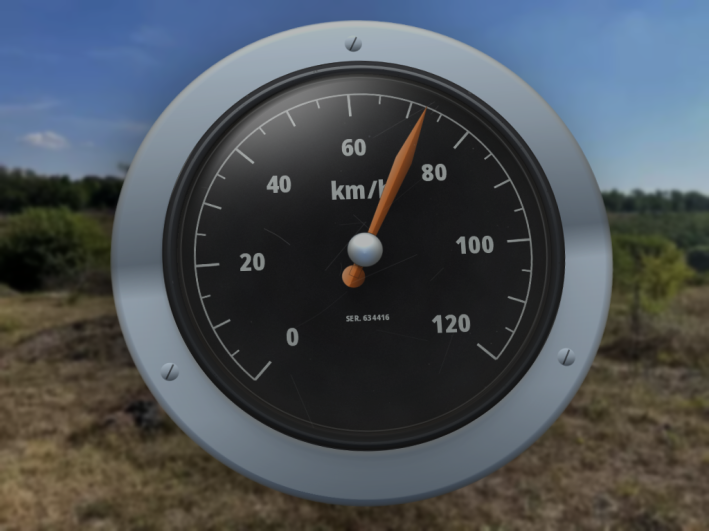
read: {"value": 72.5, "unit": "km/h"}
